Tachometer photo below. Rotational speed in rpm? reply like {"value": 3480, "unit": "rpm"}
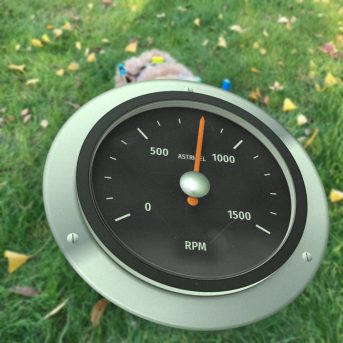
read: {"value": 800, "unit": "rpm"}
